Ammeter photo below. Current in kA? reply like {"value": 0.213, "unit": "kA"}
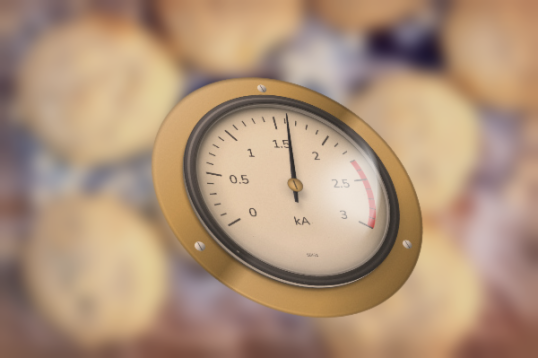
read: {"value": 1.6, "unit": "kA"}
